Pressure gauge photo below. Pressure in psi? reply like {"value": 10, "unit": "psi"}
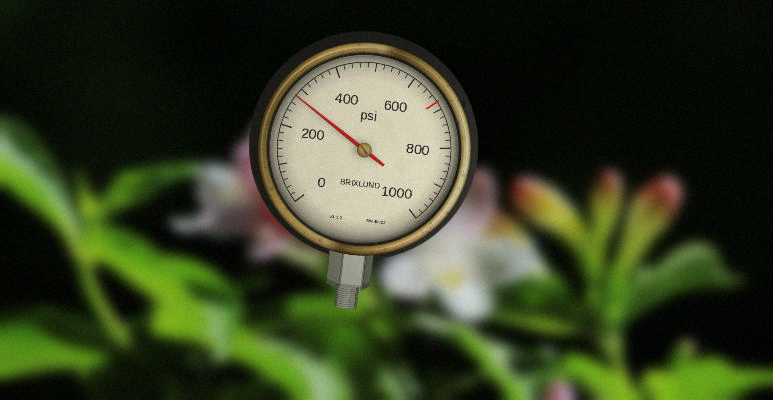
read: {"value": 280, "unit": "psi"}
